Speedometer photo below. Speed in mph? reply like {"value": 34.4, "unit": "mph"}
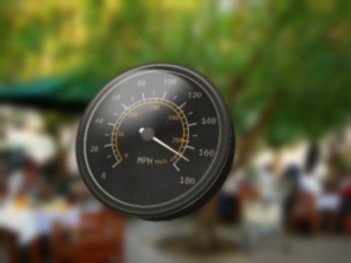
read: {"value": 170, "unit": "mph"}
